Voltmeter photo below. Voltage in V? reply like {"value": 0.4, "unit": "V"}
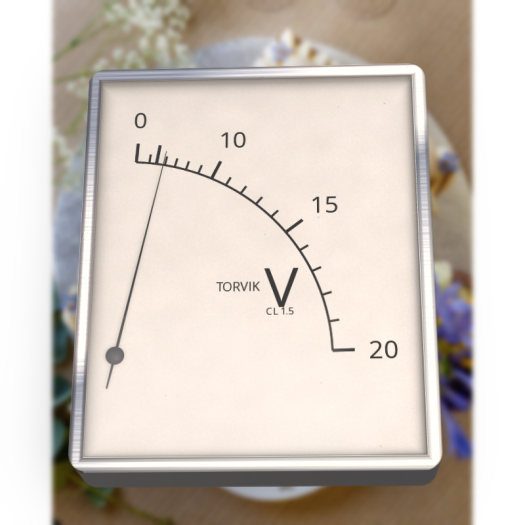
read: {"value": 6, "unit": "V"}
